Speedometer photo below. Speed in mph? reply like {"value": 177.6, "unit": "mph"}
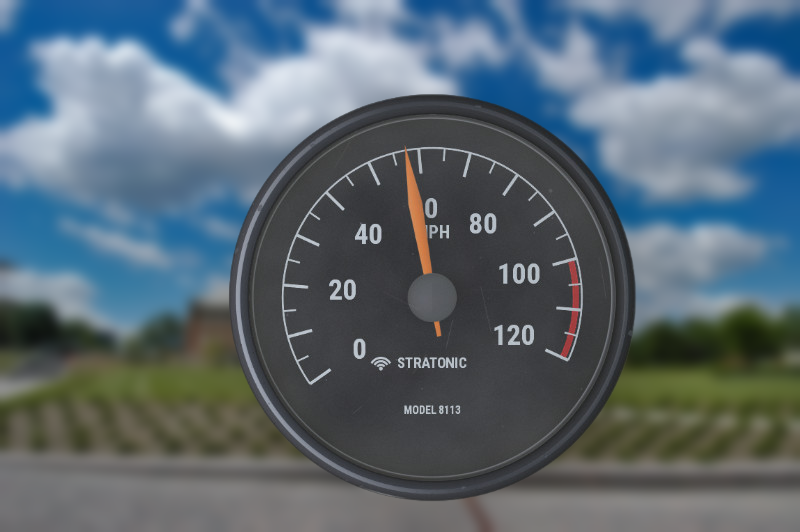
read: {"value": 57.5, "unit": "mph"}
